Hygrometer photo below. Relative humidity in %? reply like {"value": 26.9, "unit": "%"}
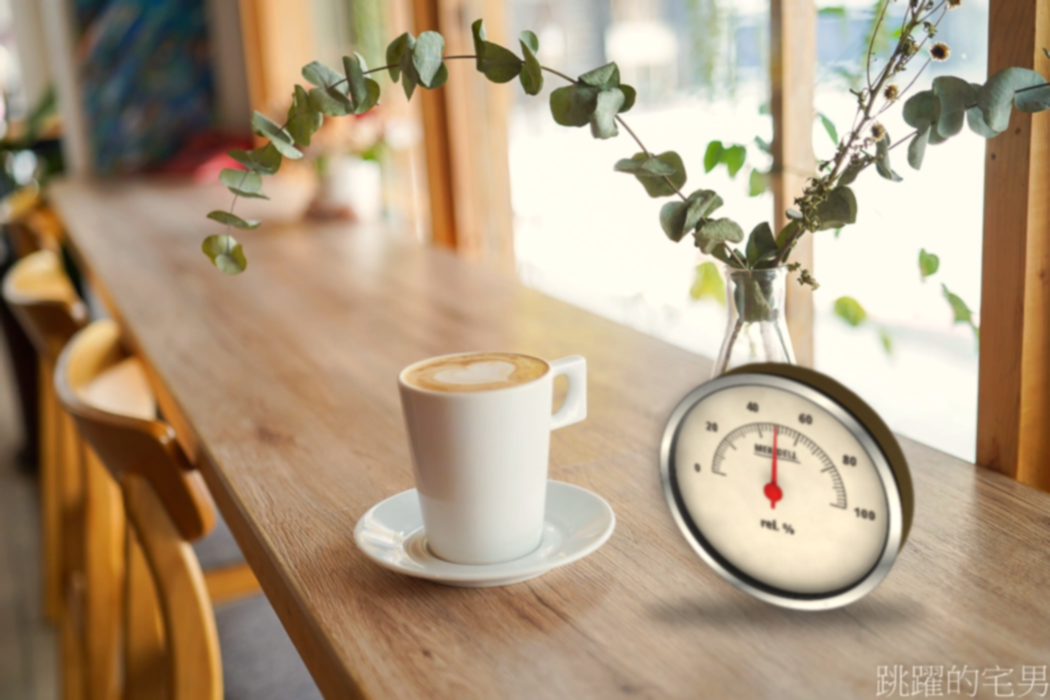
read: {"value": 50, "unit": "%"}
